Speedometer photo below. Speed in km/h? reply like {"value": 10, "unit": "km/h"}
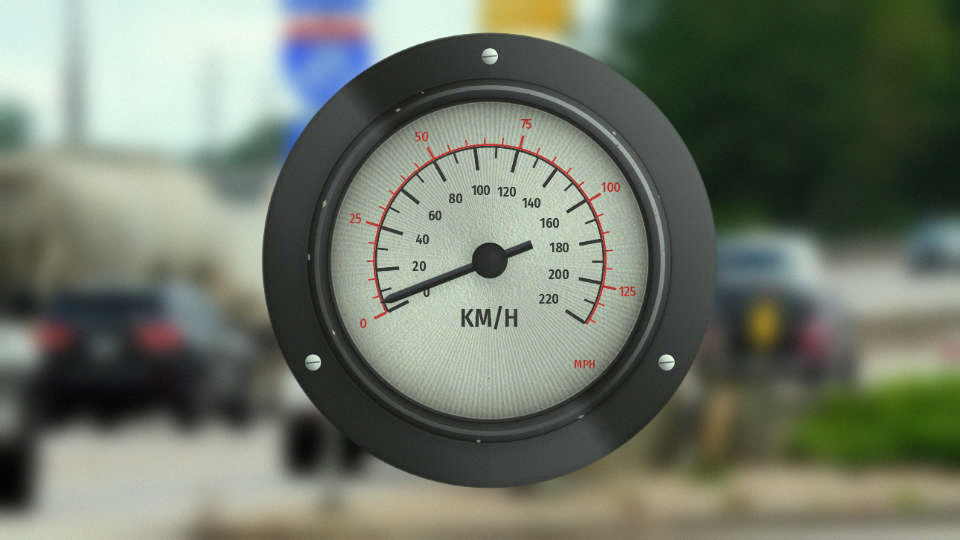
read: {"value": 5, "unit": "km/h"}
